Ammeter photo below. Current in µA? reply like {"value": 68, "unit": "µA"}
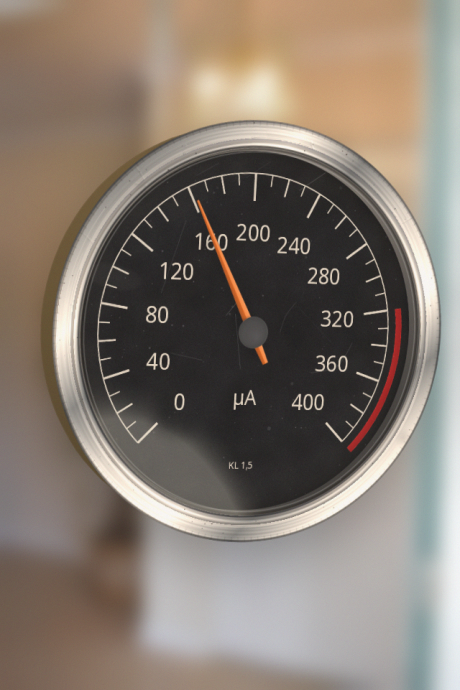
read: {"value": 160, "unit": "µA"}
